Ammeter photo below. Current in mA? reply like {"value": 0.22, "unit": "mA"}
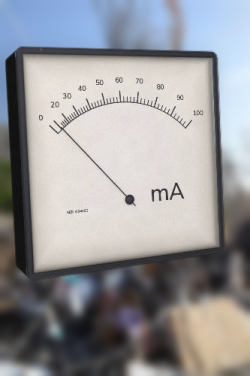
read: {"value": 10, "unit": "mA"}
